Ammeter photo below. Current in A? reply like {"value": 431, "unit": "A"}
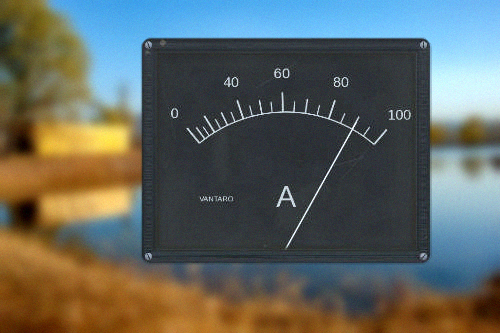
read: {"value": 90, "unit": "A"}
